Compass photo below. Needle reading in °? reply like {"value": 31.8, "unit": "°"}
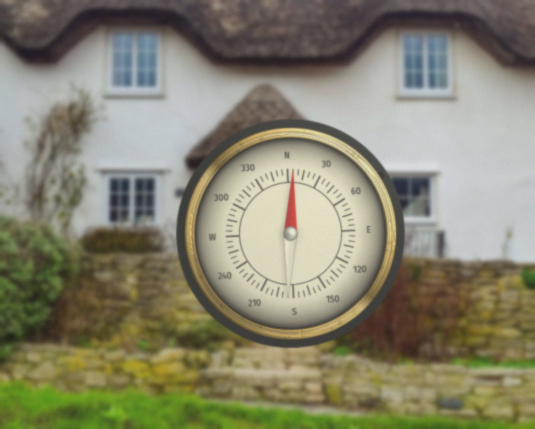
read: {"value": 5, "unit": "°"}
